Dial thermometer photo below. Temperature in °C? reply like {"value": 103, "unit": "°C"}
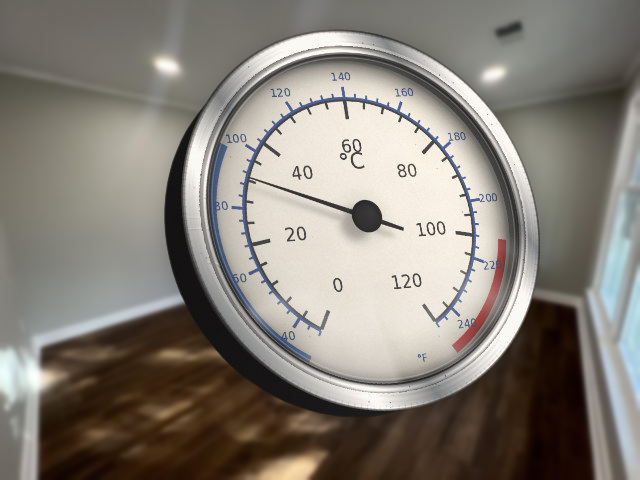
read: {"value": 32, "unit": "°C"}
